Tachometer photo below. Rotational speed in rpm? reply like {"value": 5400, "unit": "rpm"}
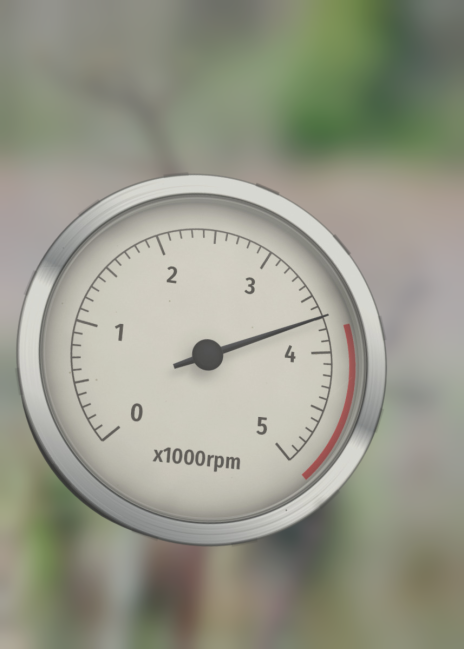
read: {"value": 3700, "unit": "rpm"}
